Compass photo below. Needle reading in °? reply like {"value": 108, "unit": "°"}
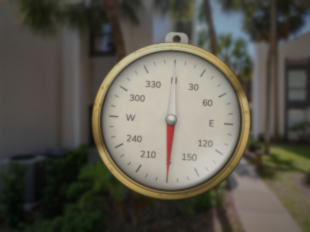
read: {"value": 180, "unit": "°"}
